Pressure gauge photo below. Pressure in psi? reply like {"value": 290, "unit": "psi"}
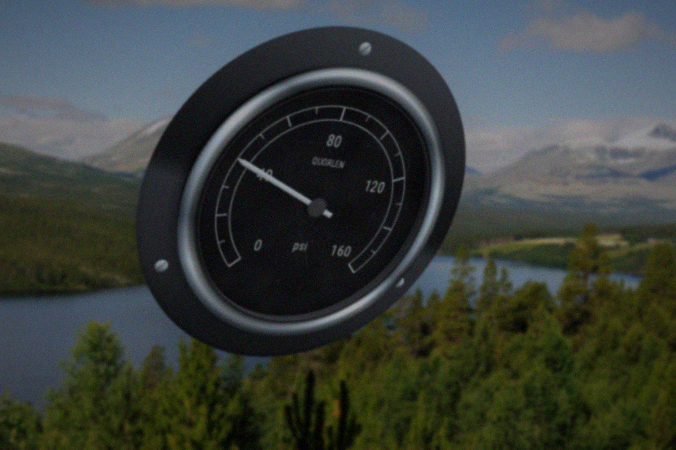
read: {"value": 40, "unit": "psi"}
